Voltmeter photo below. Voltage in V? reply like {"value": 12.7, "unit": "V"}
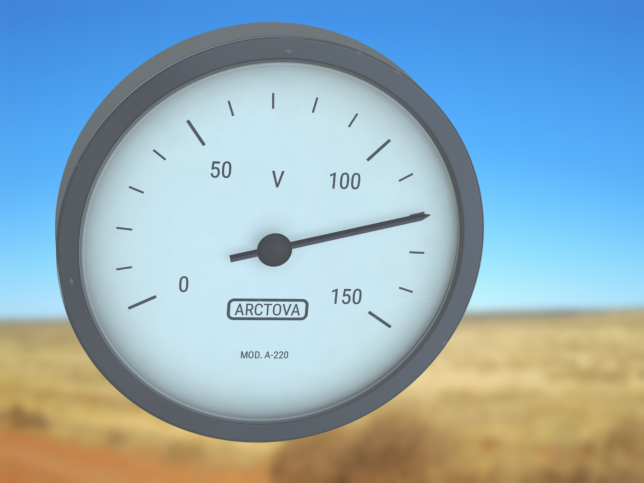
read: {"value": 120, "unit": "V"}
